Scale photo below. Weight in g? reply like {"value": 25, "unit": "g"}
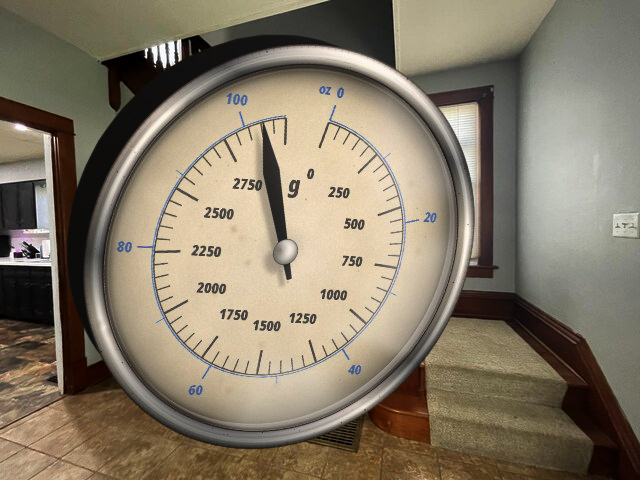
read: {"value": 2900, "unit": "g"}
